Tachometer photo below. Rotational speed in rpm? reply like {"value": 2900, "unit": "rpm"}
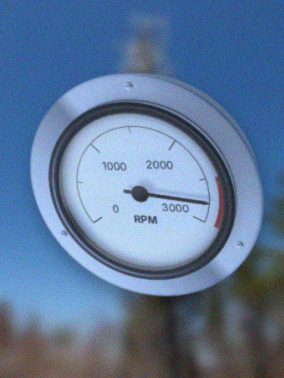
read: {"value": 2750, "unit": "rpm"}
